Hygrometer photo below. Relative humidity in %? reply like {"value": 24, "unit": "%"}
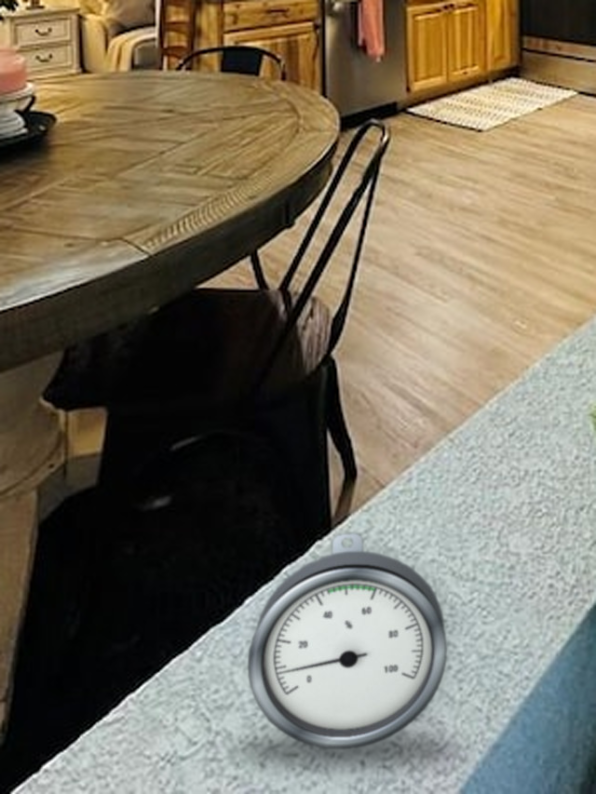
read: {"value": 10, "unit": "%"}
